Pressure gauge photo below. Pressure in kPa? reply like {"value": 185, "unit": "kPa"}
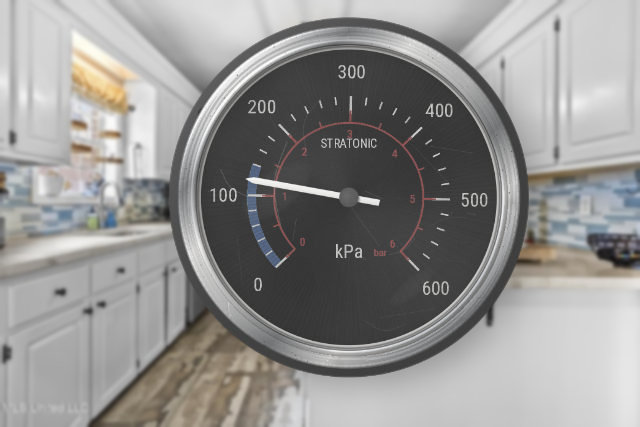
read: {"value": 120, "unit": "kPa"}
